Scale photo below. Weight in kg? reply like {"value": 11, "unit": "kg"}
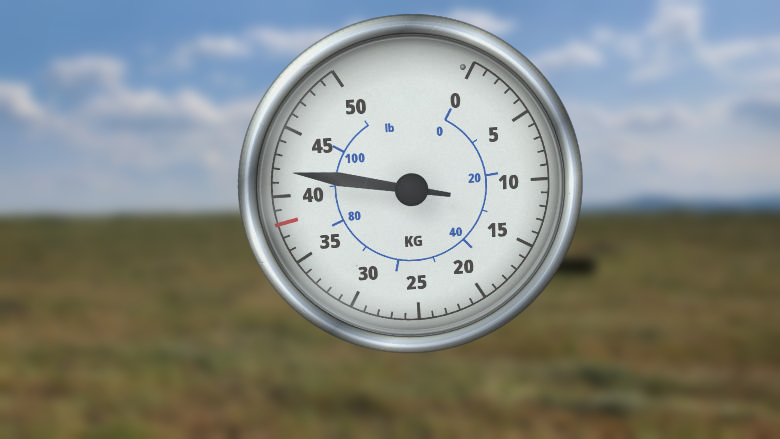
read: {"value": 42, "unit": "kg"}
